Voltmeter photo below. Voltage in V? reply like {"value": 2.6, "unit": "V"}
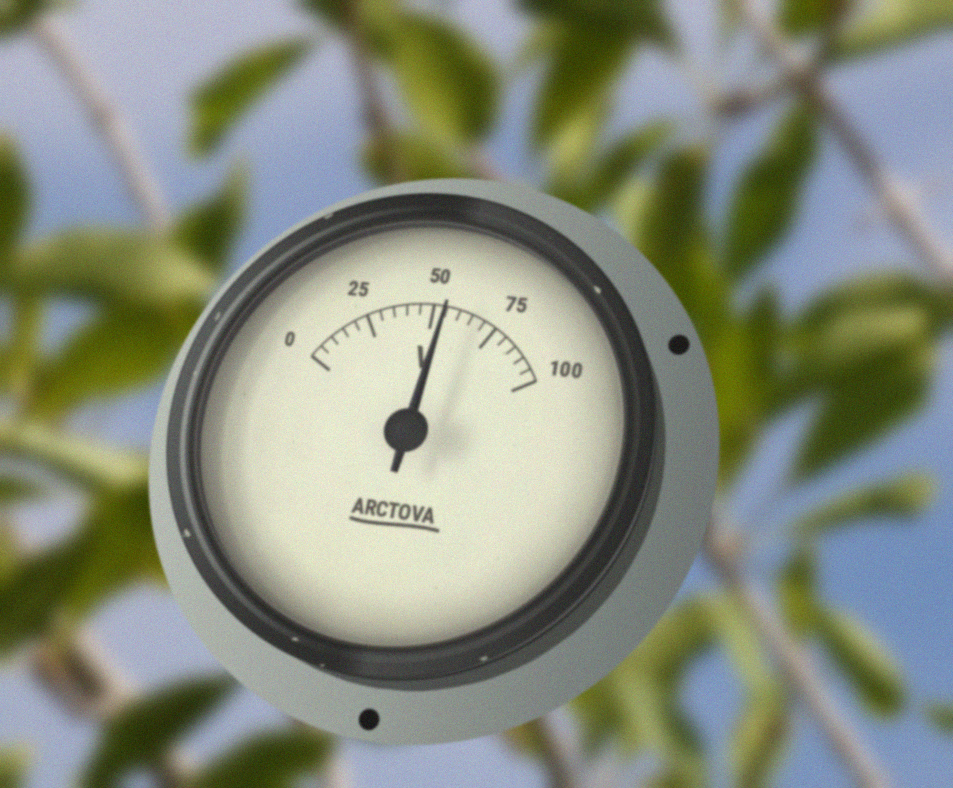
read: {"value": 55, "unit": "V"}
